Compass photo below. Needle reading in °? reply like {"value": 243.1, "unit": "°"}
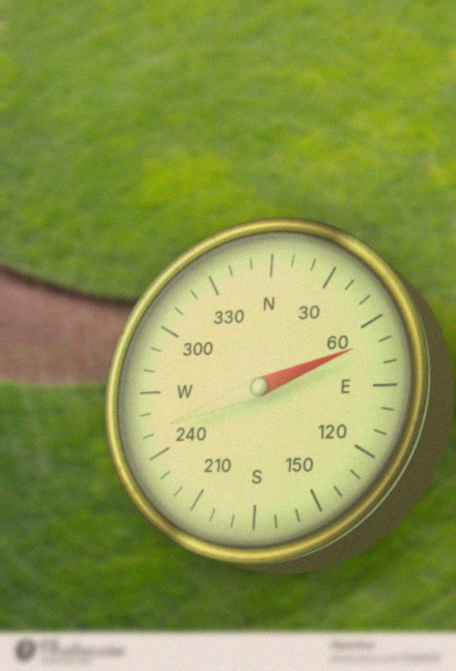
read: {"value": 70, "unit": "°"}
